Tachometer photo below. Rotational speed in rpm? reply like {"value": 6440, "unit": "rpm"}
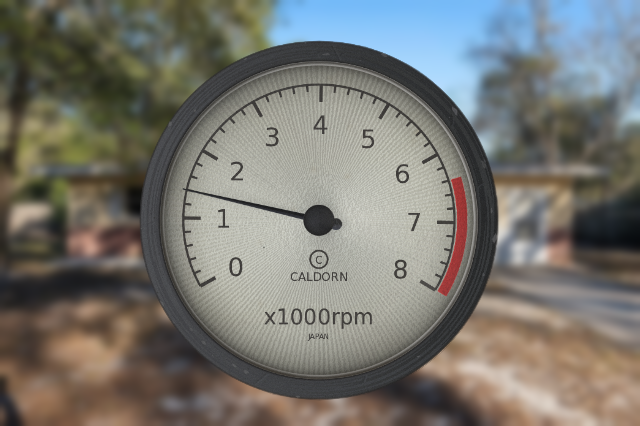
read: {"value": 1400, "unit": "rpm"}
